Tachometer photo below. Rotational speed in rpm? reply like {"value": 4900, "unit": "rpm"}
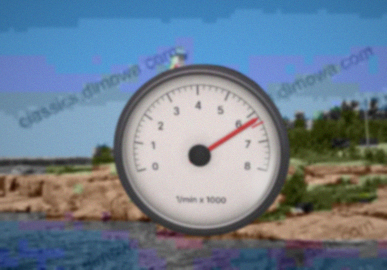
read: {"value": 6200, "unit": "rpm"}
